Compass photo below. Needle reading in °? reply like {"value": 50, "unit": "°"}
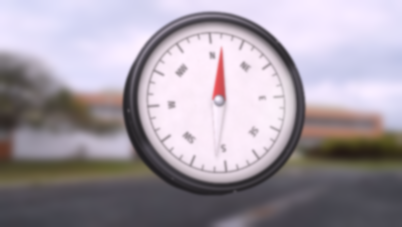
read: {"value": 10, "unit": "°"}
